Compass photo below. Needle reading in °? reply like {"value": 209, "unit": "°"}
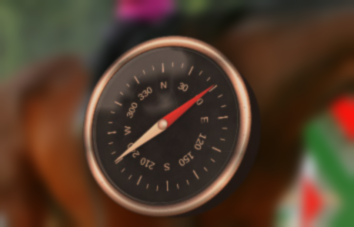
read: {"value": 60, "unit": "°"}
